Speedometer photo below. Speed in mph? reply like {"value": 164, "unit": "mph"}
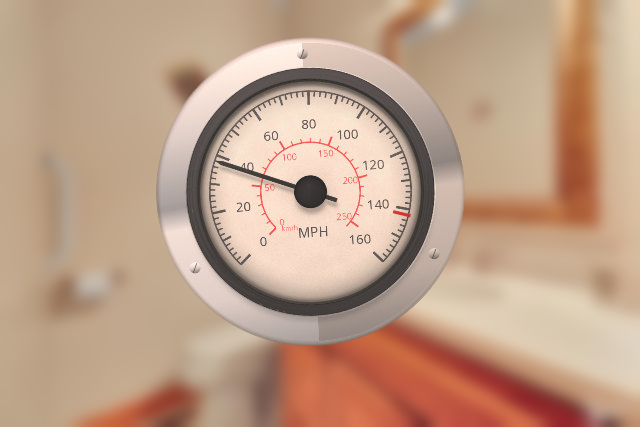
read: {"value": 38, "unit": "mph"}
